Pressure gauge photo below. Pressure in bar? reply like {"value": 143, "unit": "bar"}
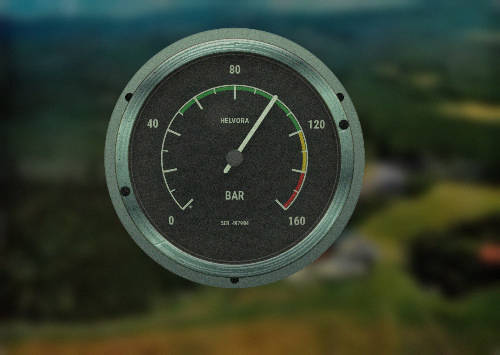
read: {"value": 100, "unit": "bar"}
